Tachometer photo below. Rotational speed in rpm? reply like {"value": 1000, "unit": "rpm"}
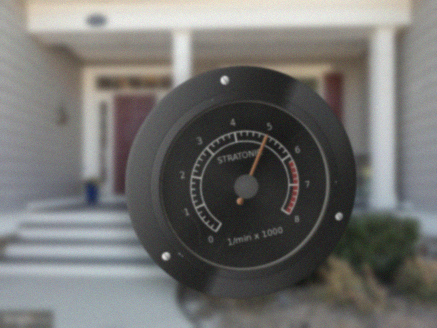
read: {"value": 5000, "unit": "rpm"}
